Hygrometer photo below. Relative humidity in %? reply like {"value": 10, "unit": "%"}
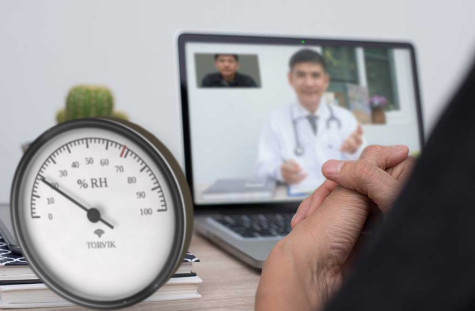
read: {"value": 20, "unit": "%"}
